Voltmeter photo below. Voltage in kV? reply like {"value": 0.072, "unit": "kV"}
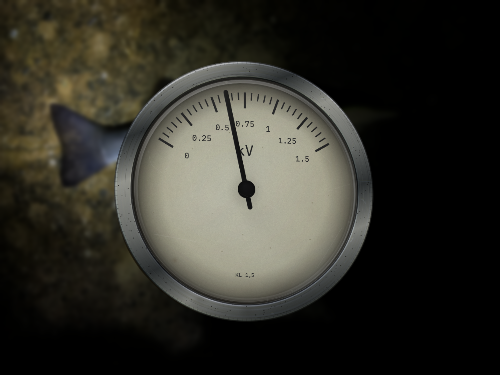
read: {"value": 0.6, "unit": "kV"}
